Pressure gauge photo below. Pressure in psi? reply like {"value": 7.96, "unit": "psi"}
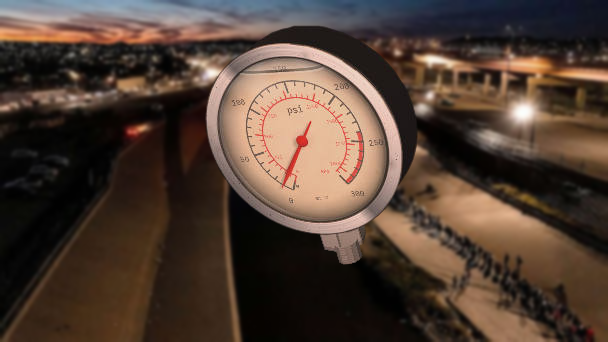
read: {"value": 10, "unit": "psi"}
